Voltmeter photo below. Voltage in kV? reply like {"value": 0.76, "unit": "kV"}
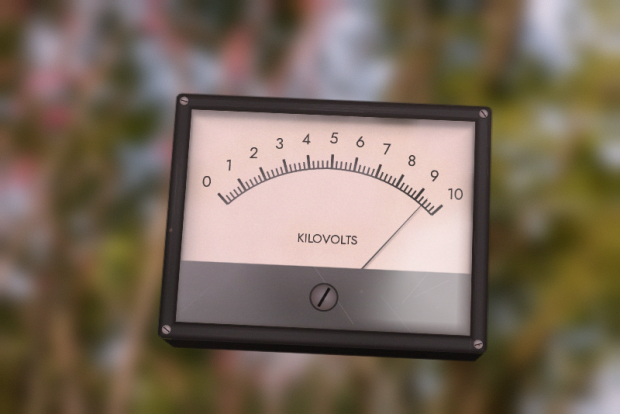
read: {"value": 9.4, "unit": "kV"}
